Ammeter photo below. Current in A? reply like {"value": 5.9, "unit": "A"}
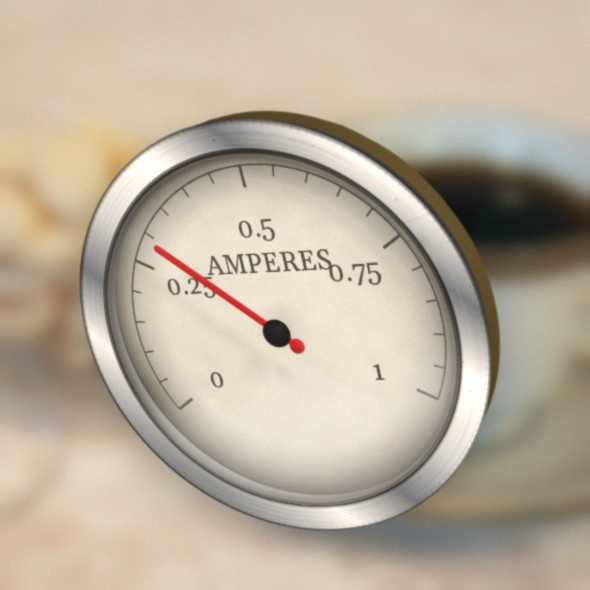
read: {"value": 0.3, "unit": "A"}
